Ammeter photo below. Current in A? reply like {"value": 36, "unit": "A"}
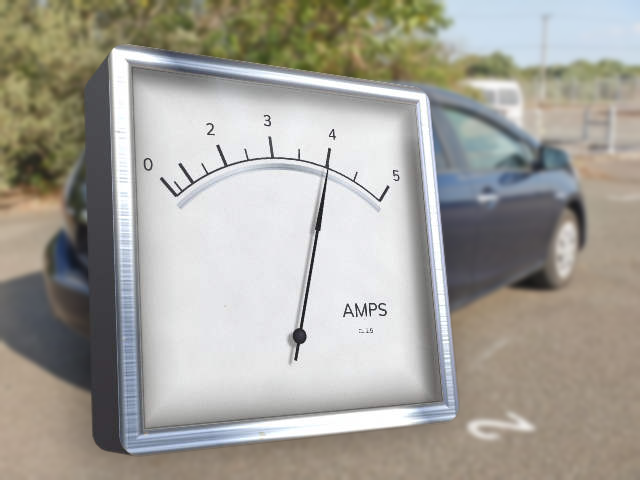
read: {"value": 4, "unit": "A"}
